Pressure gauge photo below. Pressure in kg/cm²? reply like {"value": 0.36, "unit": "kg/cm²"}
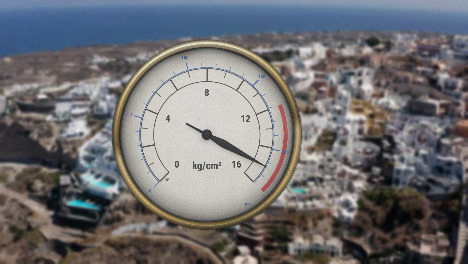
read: {"value": 15, "unit": "kg/cm²"}
